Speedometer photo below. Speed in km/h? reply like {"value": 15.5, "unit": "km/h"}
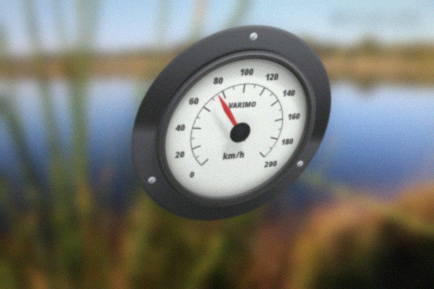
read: {"value": 75, "unit": "km/h"}
